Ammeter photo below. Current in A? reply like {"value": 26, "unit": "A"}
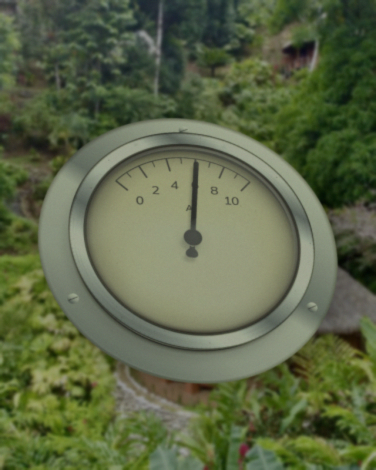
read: {"value": 6, "unit": "A"}
